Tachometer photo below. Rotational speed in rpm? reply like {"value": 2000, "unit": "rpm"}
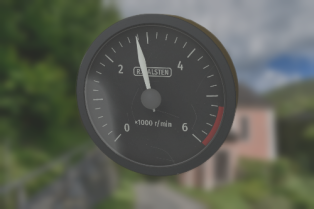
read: {"value": 2800, "unit": "rpm"}
